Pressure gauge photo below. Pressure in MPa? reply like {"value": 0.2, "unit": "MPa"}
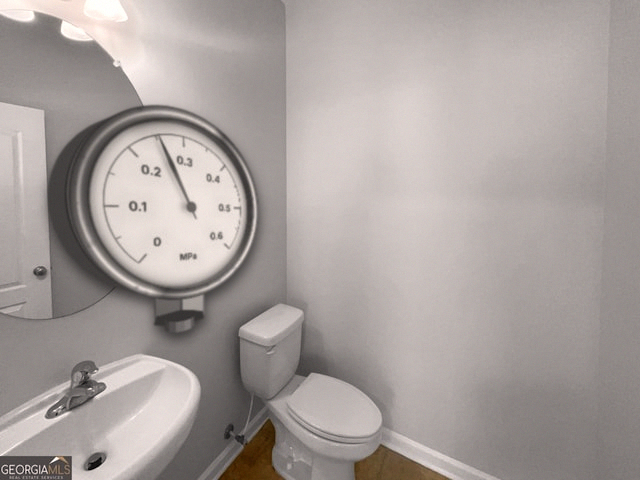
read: {"value": 0.25, "unit": "MPa"}
